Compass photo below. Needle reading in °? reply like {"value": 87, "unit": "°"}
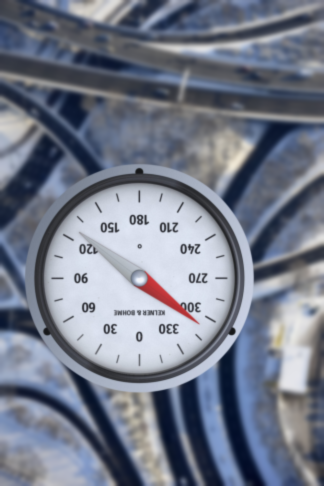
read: {"value": 307.5, "unit": "°"}
